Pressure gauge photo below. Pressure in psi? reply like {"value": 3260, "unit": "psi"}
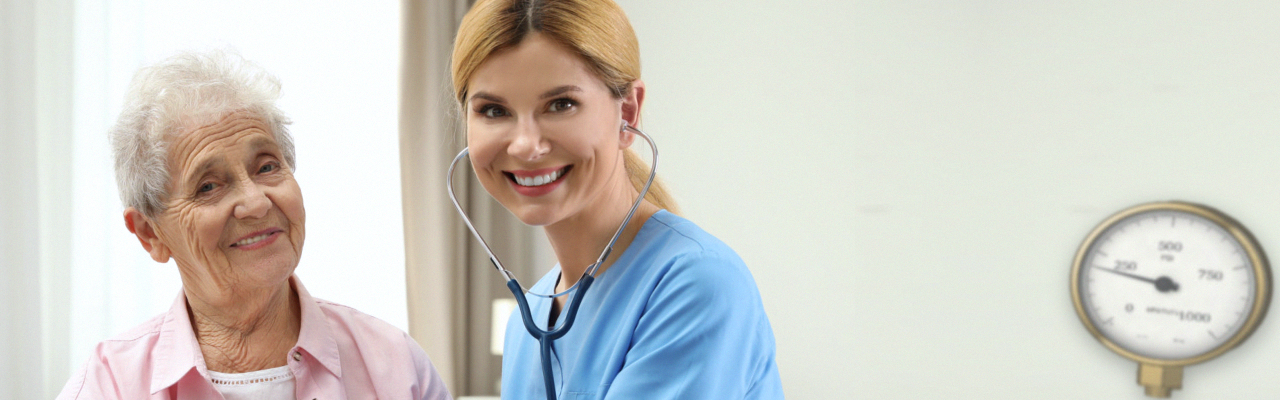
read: {"value": 200, "unit": "psi"}
